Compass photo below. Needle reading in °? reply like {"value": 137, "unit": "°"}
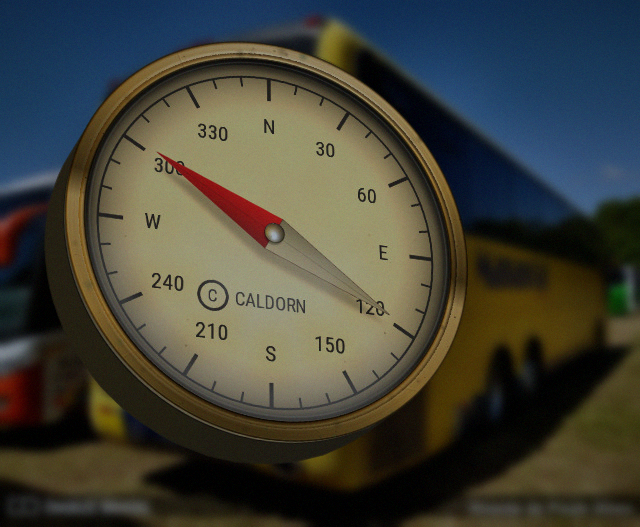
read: {"value": 300, "unit": "°"}
